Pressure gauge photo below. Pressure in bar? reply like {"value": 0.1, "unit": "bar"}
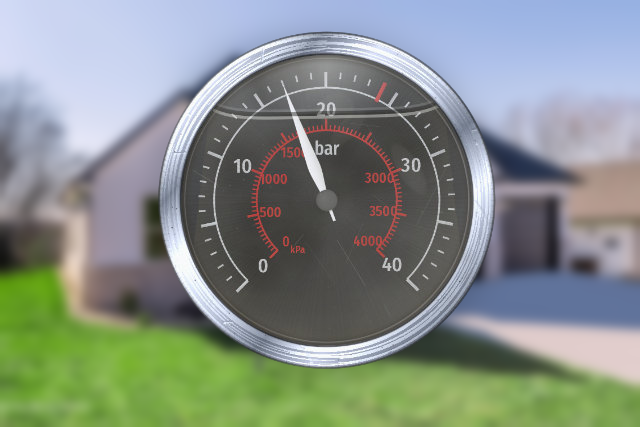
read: {"value": 17, "unit": "bar"}
